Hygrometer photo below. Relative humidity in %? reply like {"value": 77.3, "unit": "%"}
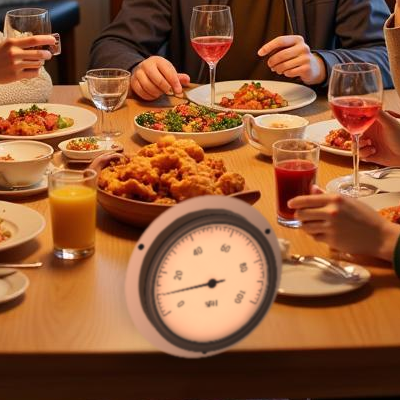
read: {"value": 10, "unit": "%"}
